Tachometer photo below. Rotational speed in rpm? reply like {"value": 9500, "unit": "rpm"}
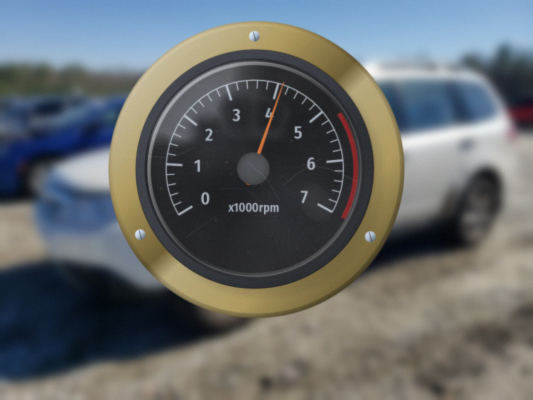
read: {"value": 4100, "unit": "rpm"}
